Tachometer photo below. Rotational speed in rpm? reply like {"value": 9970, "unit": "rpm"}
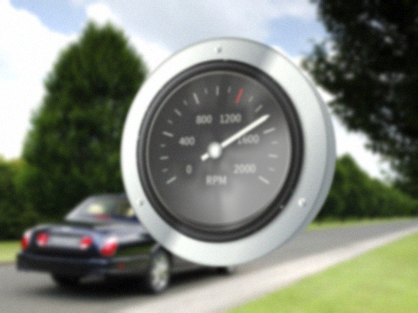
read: {"value": 1500, "unit": "rpm"}
